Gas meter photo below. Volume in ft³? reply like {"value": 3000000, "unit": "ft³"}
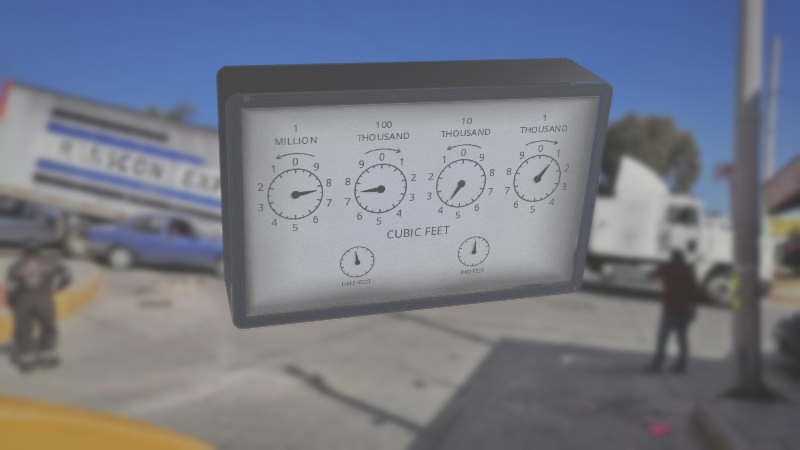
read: {"value": 774100, "unit": "ft³"}
